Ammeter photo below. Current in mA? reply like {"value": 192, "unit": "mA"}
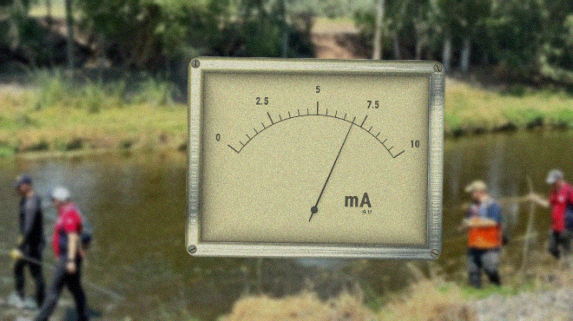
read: {"value": 7, "unit": "mA"}
